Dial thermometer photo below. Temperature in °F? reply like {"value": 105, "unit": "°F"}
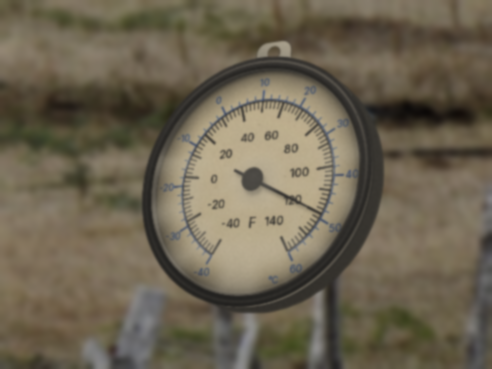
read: {"value": 120, "unit": "°F"}
